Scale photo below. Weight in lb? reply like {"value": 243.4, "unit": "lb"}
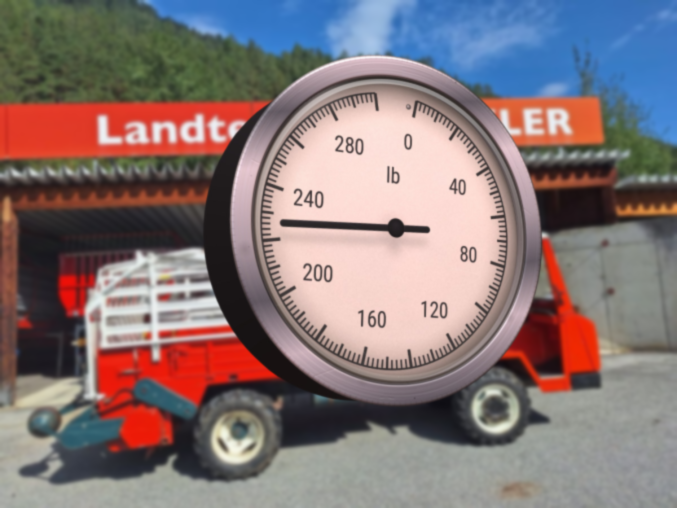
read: {"value": 226, "unit": "lb"}
